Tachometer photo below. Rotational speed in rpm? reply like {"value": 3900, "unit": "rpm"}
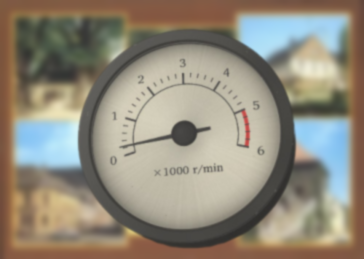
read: {"value": 200, "unit": "rpm"}
